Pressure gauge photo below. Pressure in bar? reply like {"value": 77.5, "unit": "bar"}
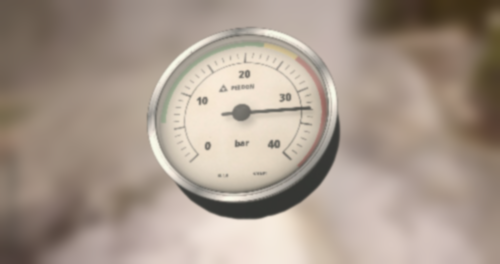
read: {"value": 33, "unit": "bar"}
